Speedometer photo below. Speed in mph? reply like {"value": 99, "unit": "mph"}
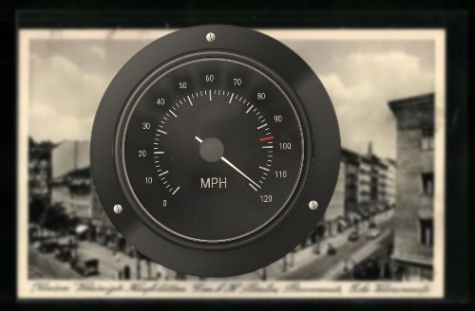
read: {"value": 118, "unit": "mph"}
